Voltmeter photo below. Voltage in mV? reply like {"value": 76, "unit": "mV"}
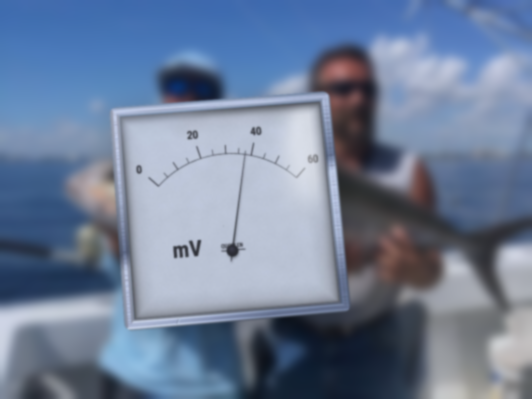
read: {"value": 37.5, "unit": "mV"}
